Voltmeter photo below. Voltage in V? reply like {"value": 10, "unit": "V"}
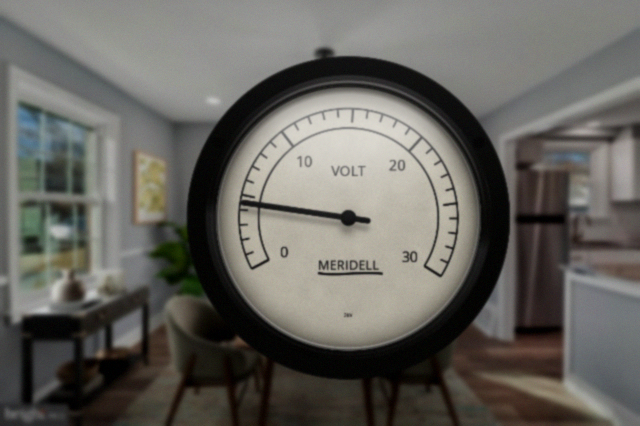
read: {"value": 4.5, "unit": "V"}
